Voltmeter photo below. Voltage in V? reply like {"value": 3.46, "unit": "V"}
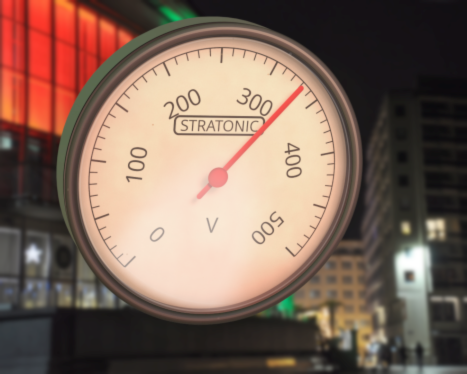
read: {"value": 330, "unit": "V"}
